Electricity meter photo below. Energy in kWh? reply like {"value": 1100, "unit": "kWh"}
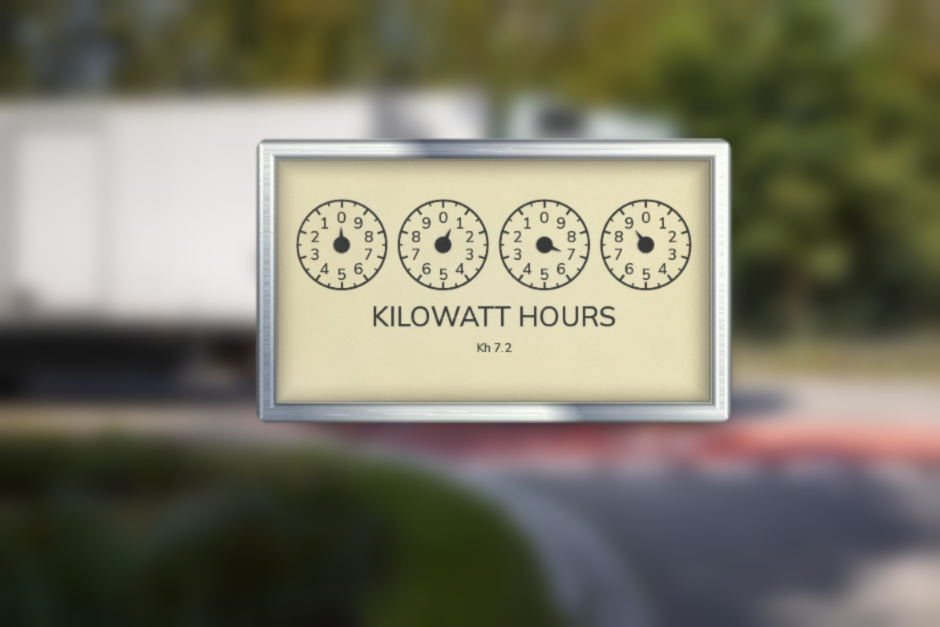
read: {"value": 69, "unit": "kWh"}
